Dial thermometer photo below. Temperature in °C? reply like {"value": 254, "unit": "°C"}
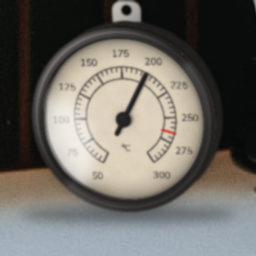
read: {"value": 200, "unit": "°C"}
